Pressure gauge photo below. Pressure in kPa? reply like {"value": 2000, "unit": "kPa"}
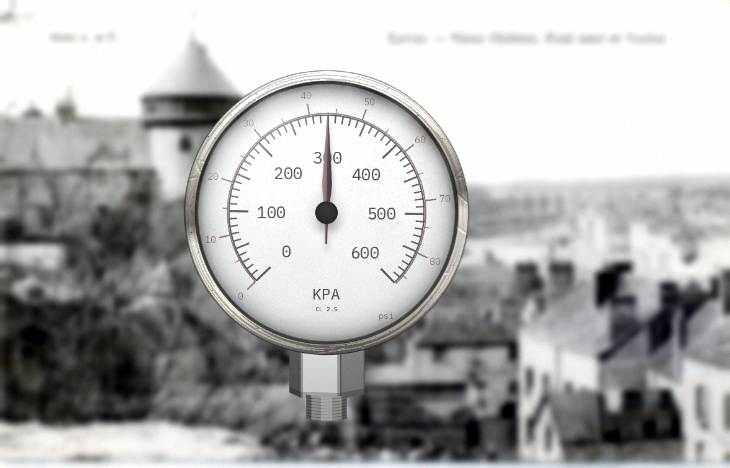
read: {"value": 300, "unit": "kPa"}
